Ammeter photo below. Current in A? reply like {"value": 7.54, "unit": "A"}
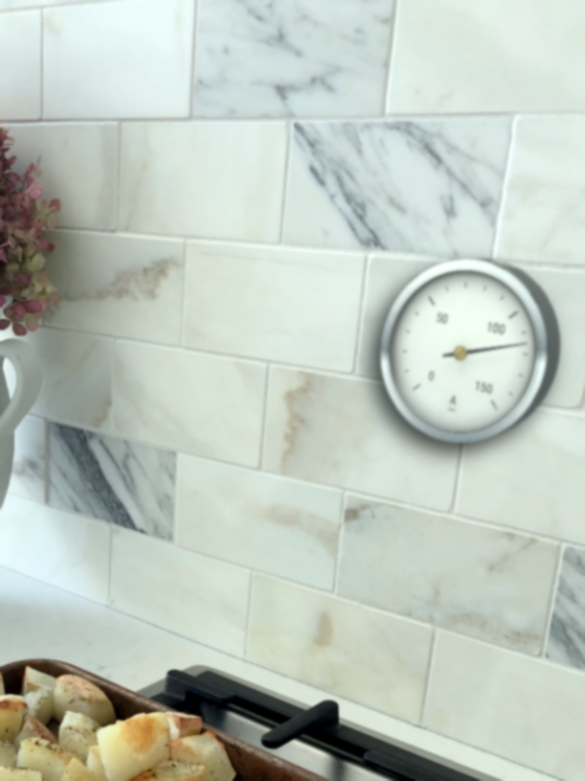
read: {"value": 115, "unit": "A"}
